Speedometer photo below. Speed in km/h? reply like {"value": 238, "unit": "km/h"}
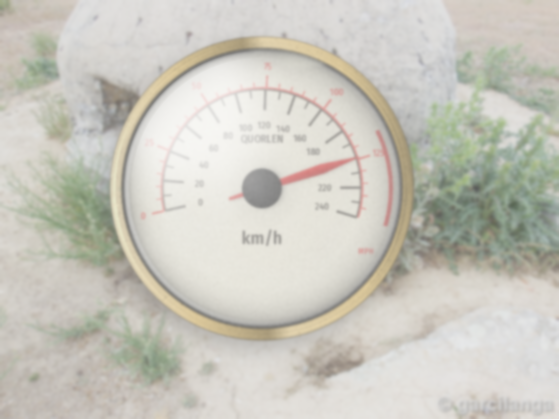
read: {"value": 200, "unit": "km/h"}
